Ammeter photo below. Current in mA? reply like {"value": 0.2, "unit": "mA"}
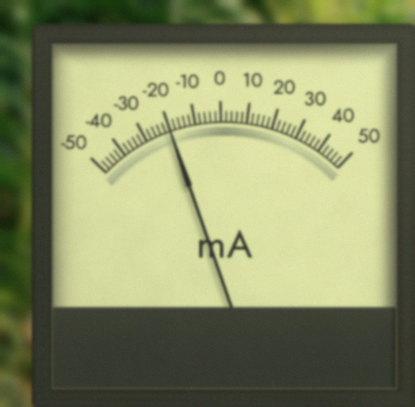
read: {"value": -20, "unit": "mA"}
